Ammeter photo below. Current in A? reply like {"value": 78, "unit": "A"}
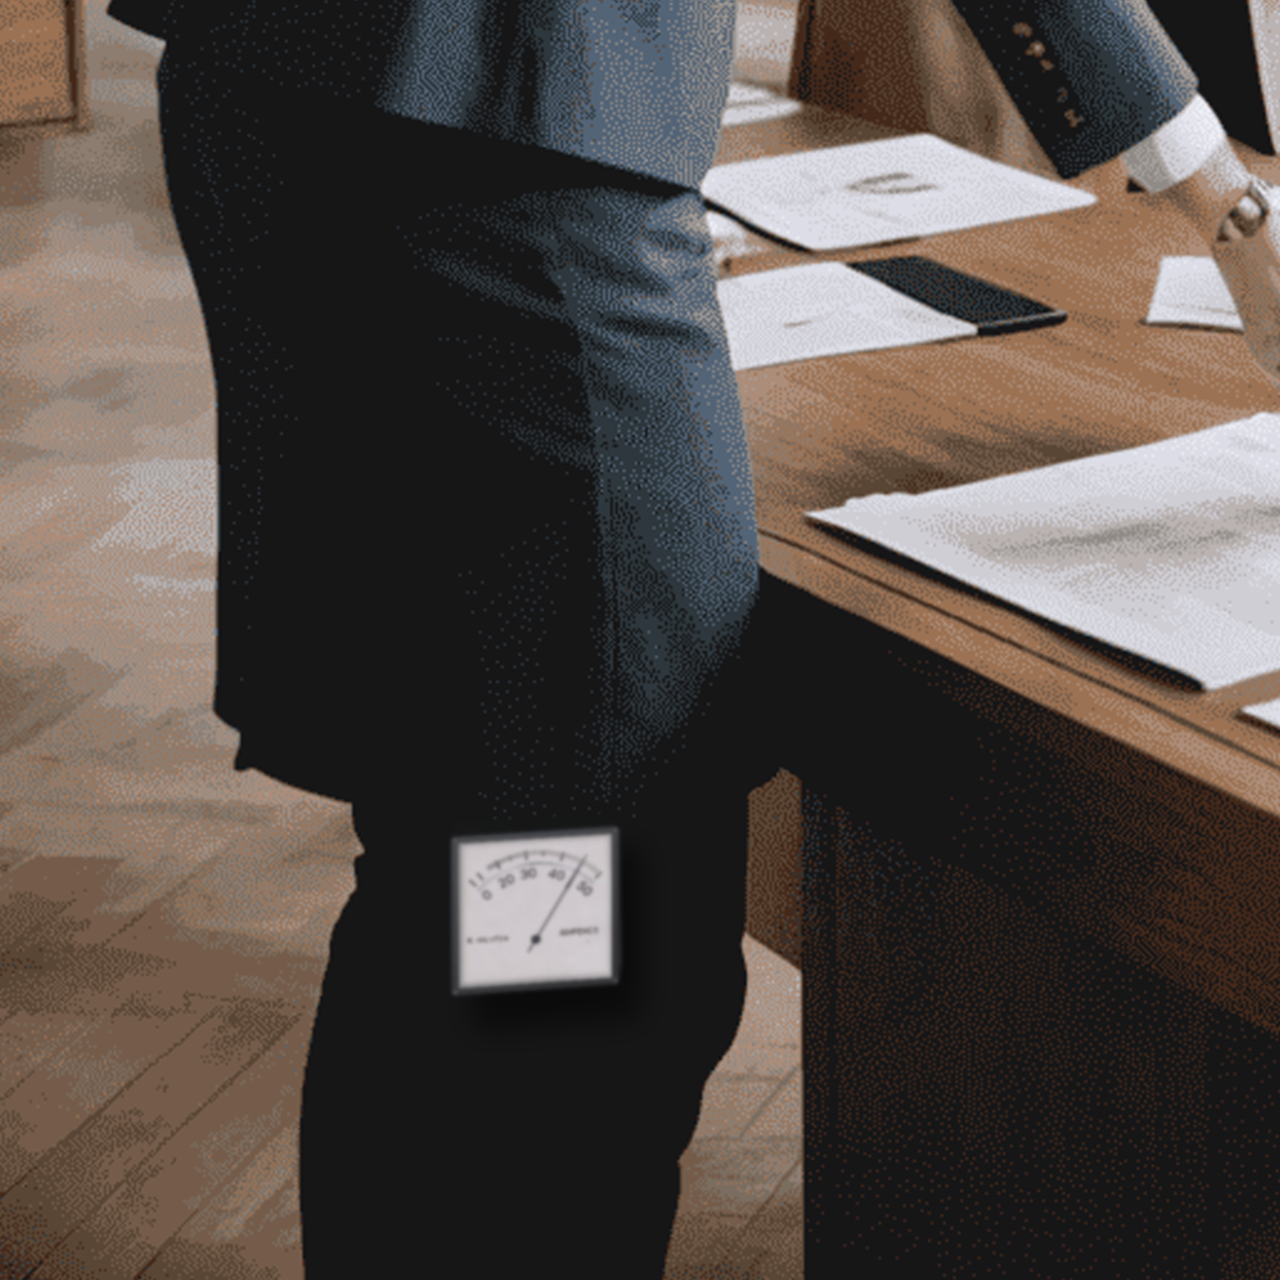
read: {"value": 45, "unit": "A"}
